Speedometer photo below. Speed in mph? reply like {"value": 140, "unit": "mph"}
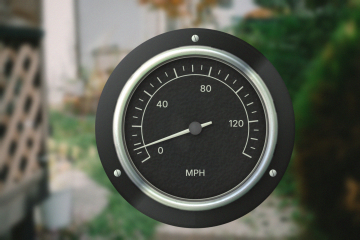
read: {"value": 7.5, "unit": "mph"}
